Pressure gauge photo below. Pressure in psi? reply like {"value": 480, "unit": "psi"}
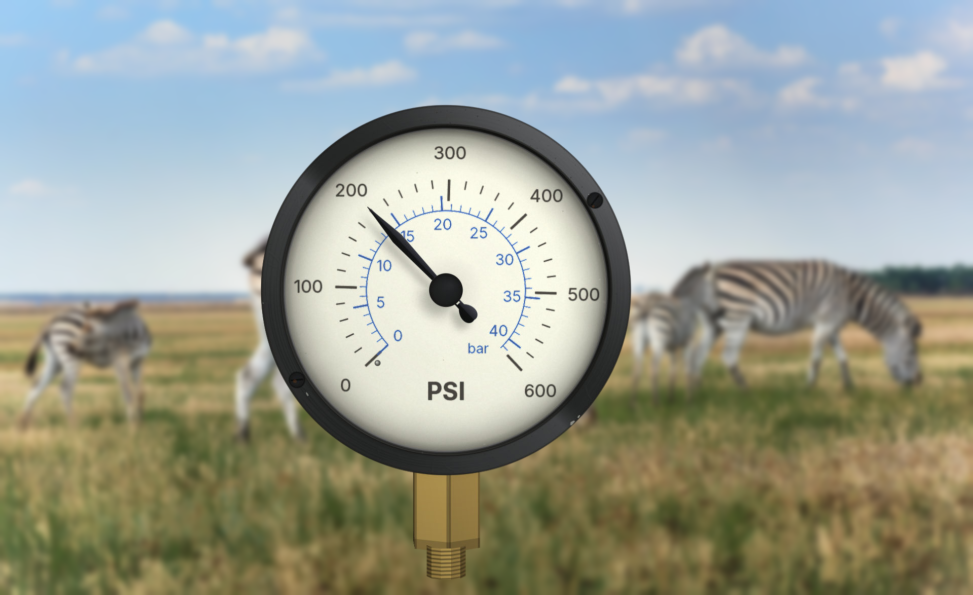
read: {"value": 200, "unit": "psi"}
